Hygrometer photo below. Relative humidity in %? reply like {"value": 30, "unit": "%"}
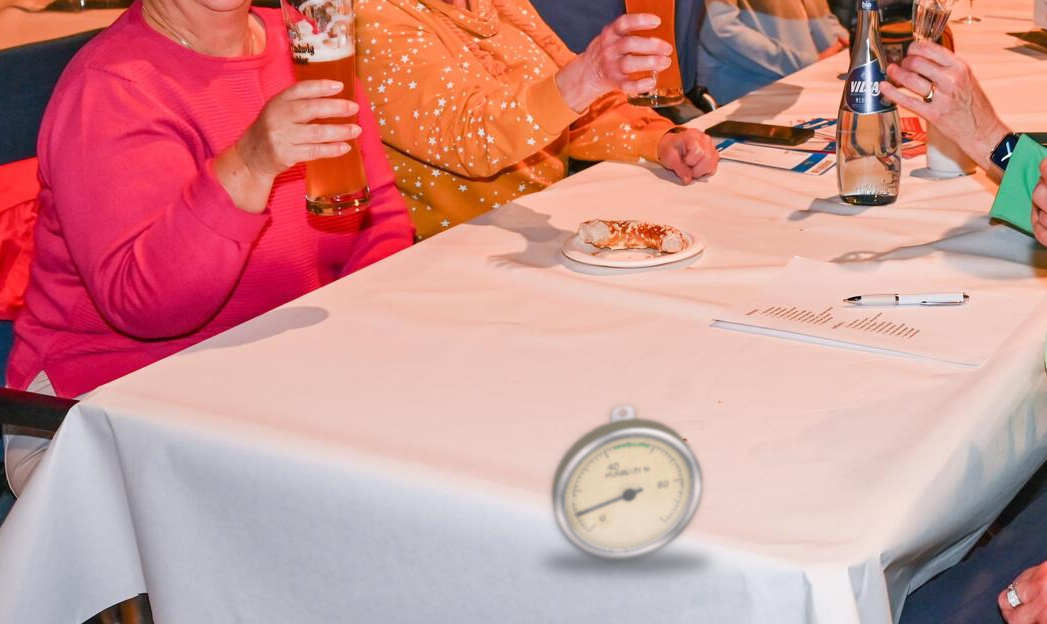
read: {"value": 10, "unit": "%"}
